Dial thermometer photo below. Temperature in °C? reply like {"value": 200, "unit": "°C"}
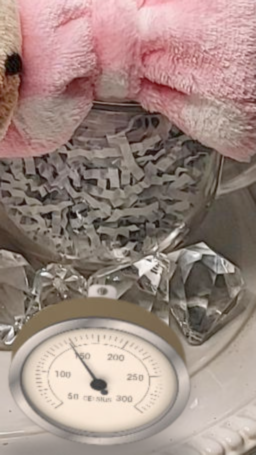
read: {"value": 150, "unit": "°C"}
